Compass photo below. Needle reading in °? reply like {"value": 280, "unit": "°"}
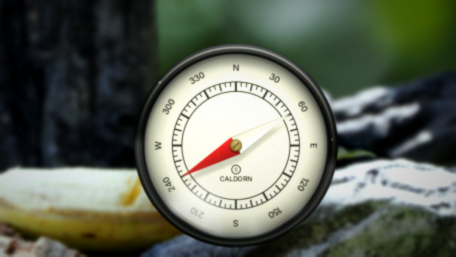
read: {"value": 240, "unit": "°"}
